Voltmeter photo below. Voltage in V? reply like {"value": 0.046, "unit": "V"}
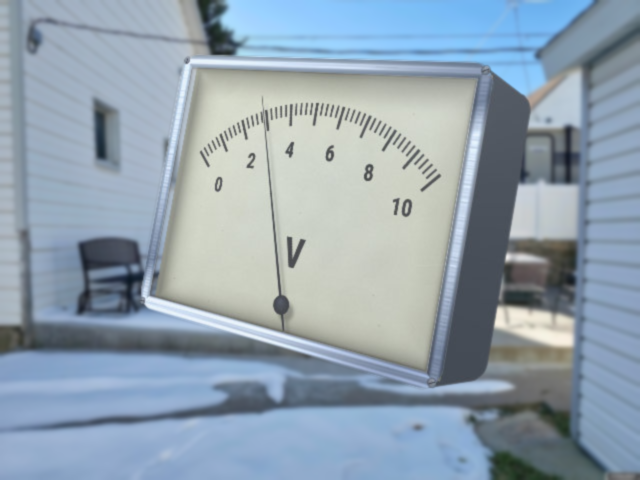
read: {"value": 3, "unit": "V"}
